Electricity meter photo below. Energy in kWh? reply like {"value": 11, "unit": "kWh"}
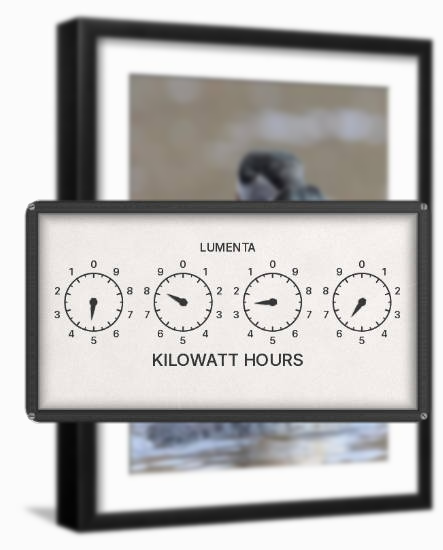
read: {"value": 4826, "unit": "kWh"}
